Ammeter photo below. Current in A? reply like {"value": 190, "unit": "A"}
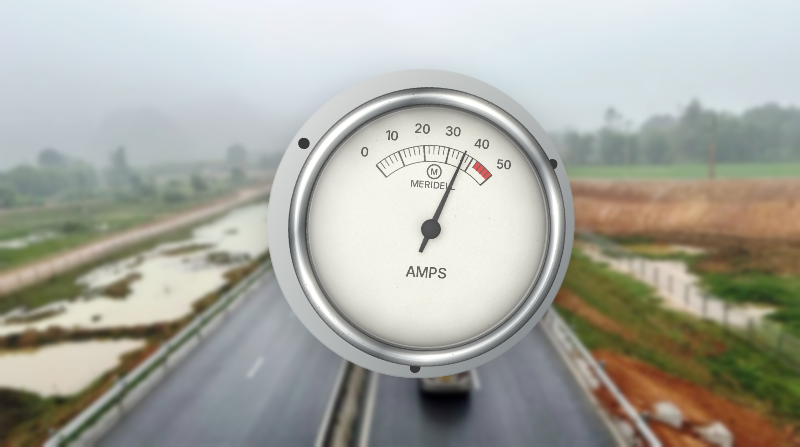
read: {"value": 36, "unit": "A"}
